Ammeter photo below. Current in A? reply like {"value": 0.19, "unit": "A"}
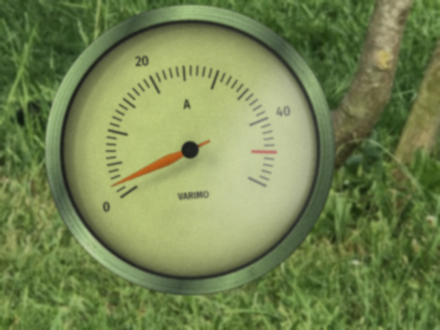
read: {"value": 2, "unit": "A"}
